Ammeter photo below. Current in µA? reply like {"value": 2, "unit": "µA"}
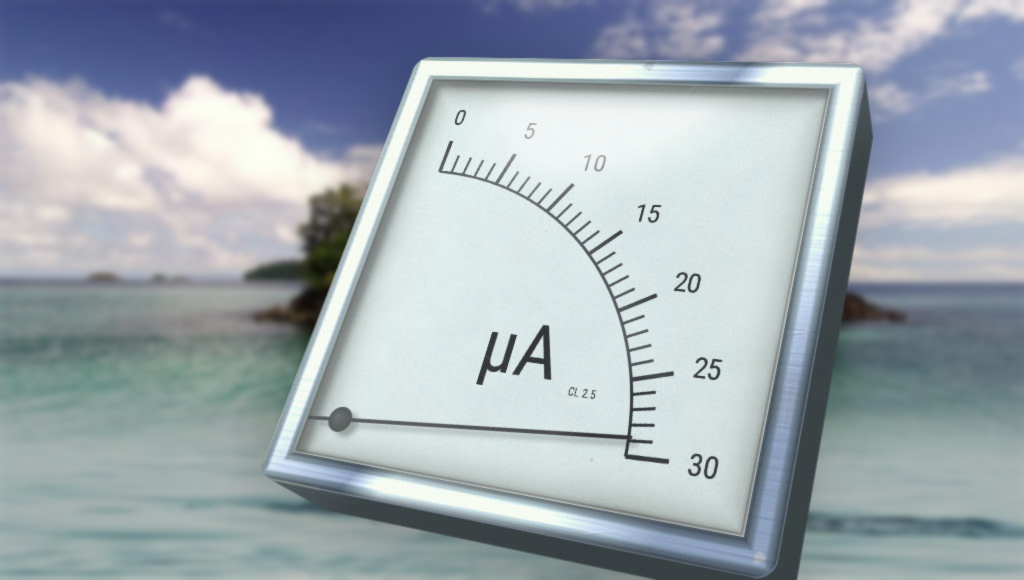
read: {"value": 29, "unit": "µA"}
